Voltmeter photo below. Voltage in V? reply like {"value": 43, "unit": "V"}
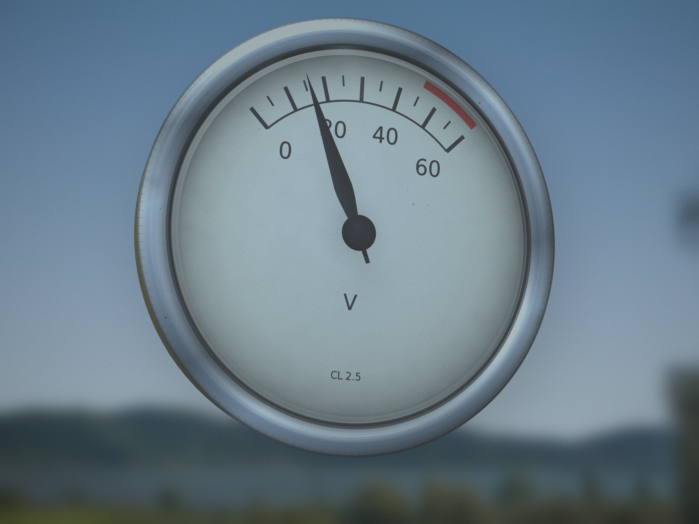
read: {"value": 15, "unit": "V"}
